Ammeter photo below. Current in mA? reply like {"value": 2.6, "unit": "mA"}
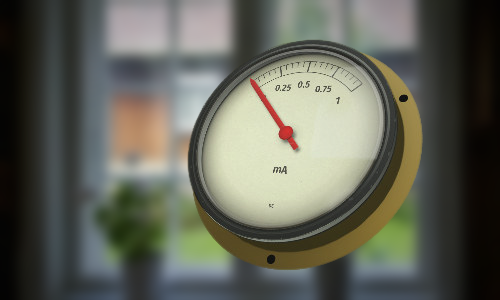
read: {"value": 0, "unit": "mA"}
